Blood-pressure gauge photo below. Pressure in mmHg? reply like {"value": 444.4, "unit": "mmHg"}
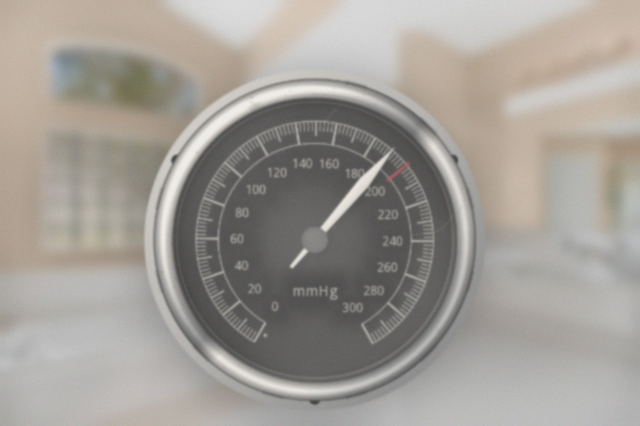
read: {"value": 190, "unit": "mmHg"}
